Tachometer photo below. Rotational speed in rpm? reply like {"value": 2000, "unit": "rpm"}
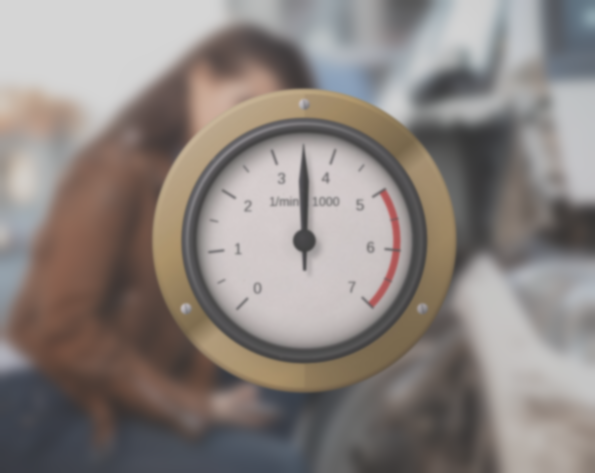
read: {"value": 3500, "unit": "rpm"}
